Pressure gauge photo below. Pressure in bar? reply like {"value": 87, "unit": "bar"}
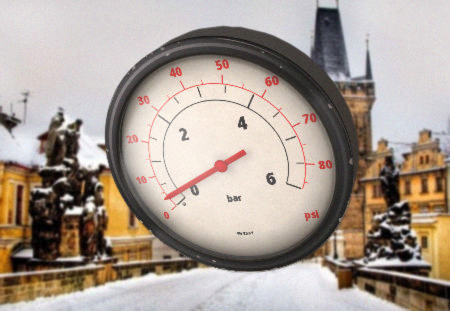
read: {"value": 0.25, "unit": "bar"}
